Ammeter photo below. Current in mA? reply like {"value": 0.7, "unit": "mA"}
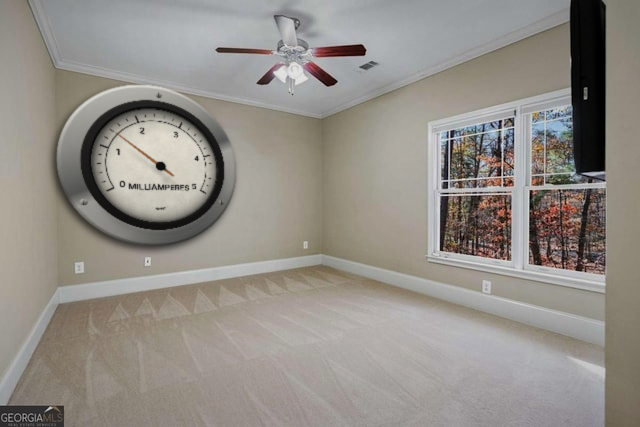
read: {"value": 1.4, "unit": "mA"}
